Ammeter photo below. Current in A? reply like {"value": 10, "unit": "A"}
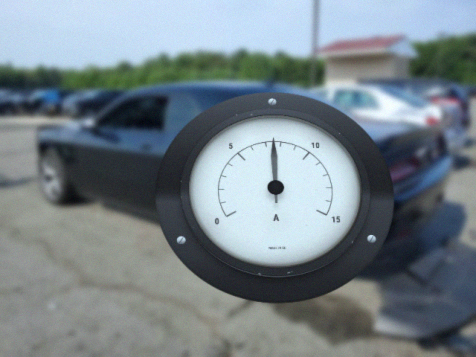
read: {"value": 7.5, "unit": "A"}
